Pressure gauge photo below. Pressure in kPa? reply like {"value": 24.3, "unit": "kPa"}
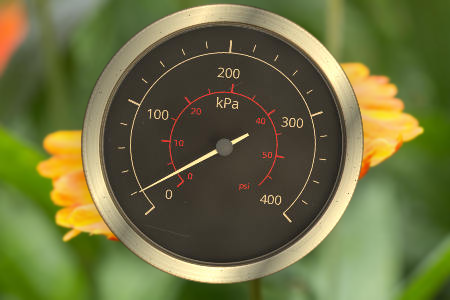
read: {"value": 20, "unit": "kPa"}
